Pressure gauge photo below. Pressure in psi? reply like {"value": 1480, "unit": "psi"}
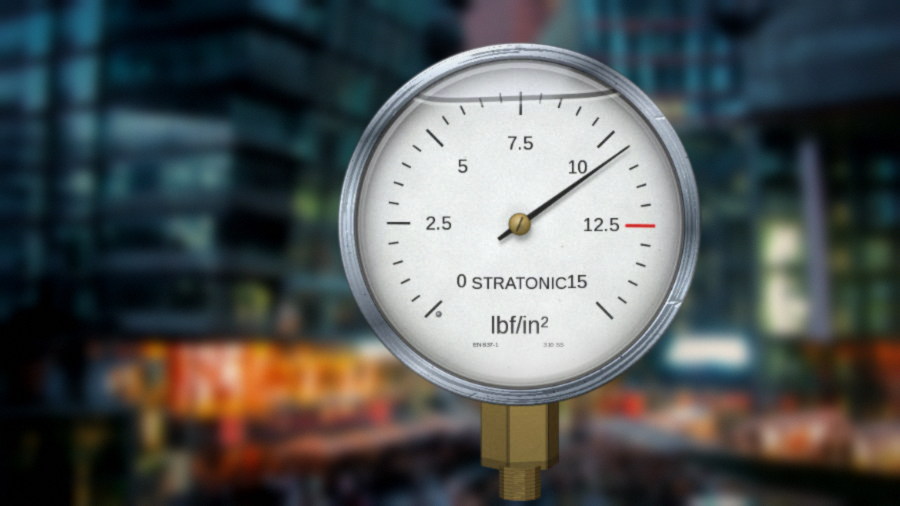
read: {"value": 10.5, "unit": "psi"}
